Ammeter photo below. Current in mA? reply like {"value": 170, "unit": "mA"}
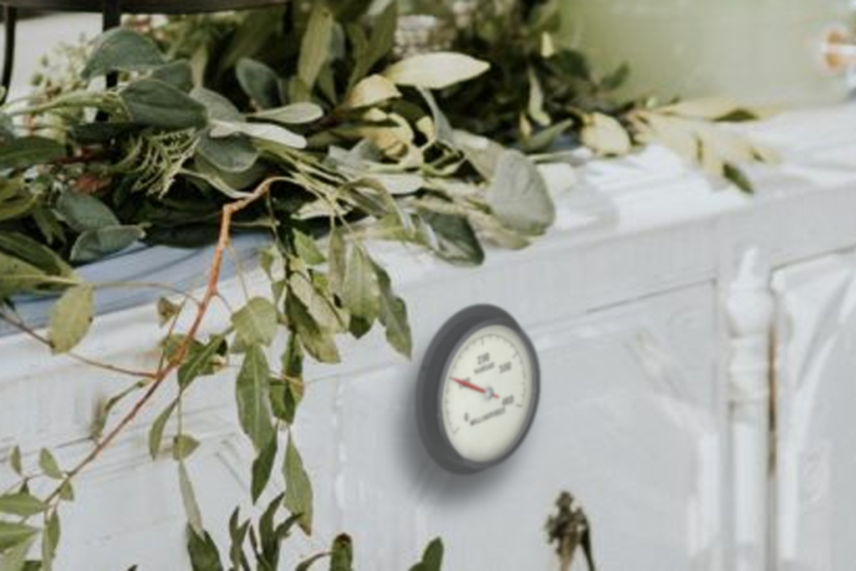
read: {"value": 100, "unit": "mA"}
